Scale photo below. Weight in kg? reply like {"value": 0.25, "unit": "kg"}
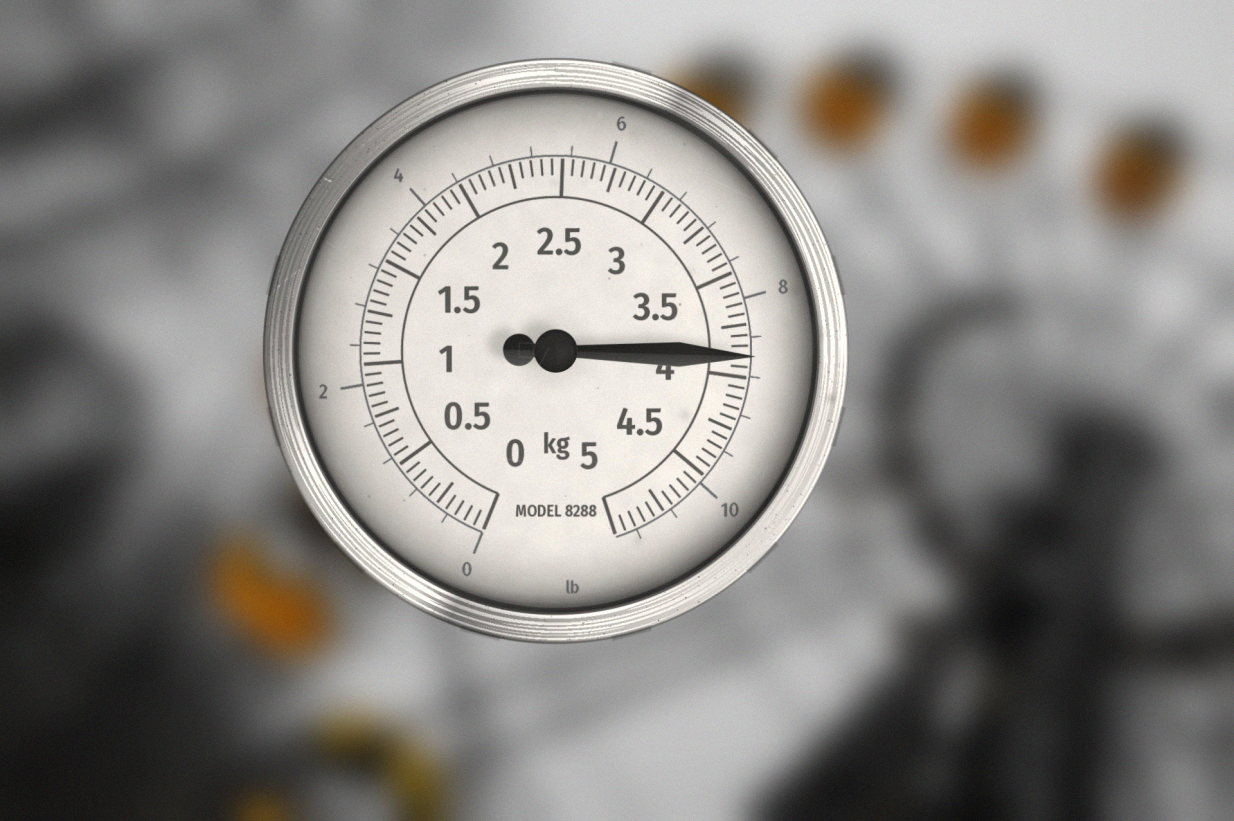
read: {"value": 3.9, "unit": "kg"}
